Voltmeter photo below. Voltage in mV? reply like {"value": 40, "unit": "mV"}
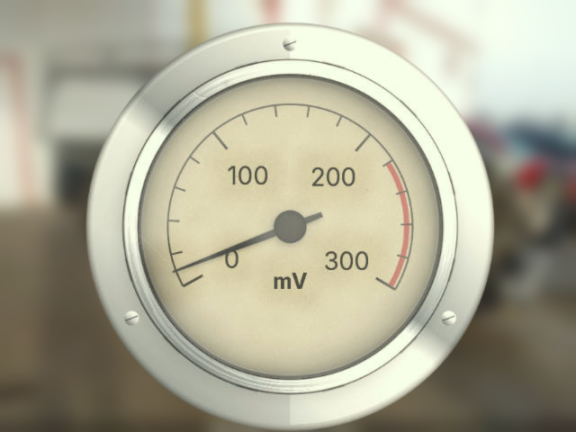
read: {"value": 10, "unit": "mV"}
